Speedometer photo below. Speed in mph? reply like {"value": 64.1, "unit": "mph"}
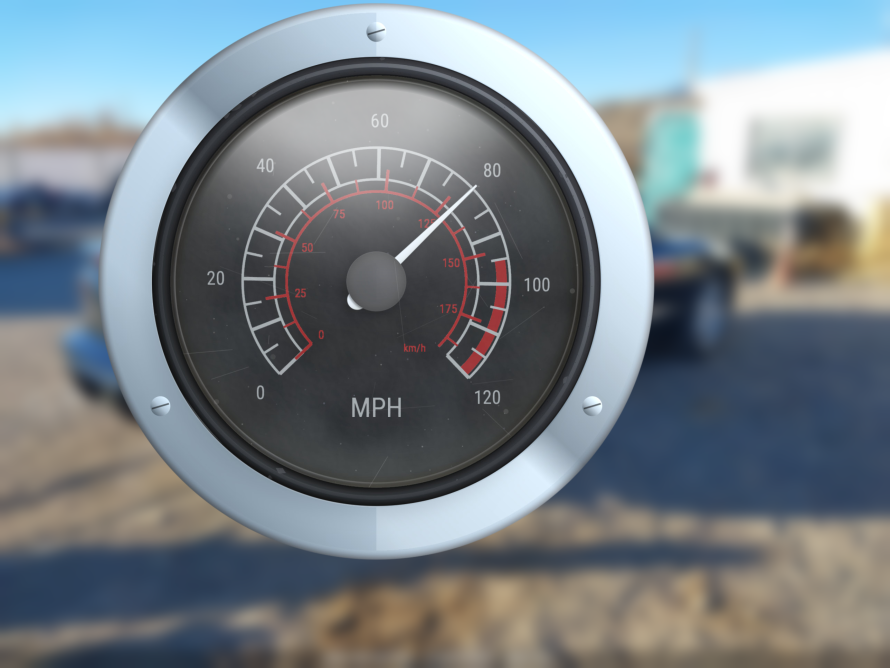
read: {"value": 80, "unit": "mph"}
